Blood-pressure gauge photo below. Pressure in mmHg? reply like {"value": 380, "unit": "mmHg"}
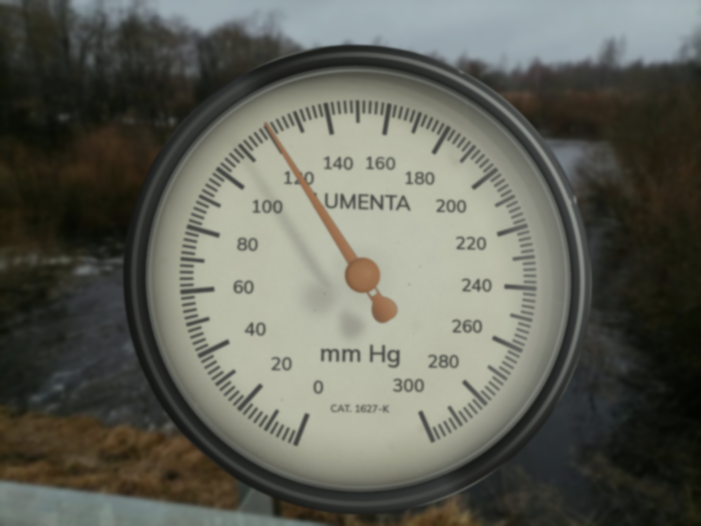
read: {"value": 120, "unit": "mmHg"}
